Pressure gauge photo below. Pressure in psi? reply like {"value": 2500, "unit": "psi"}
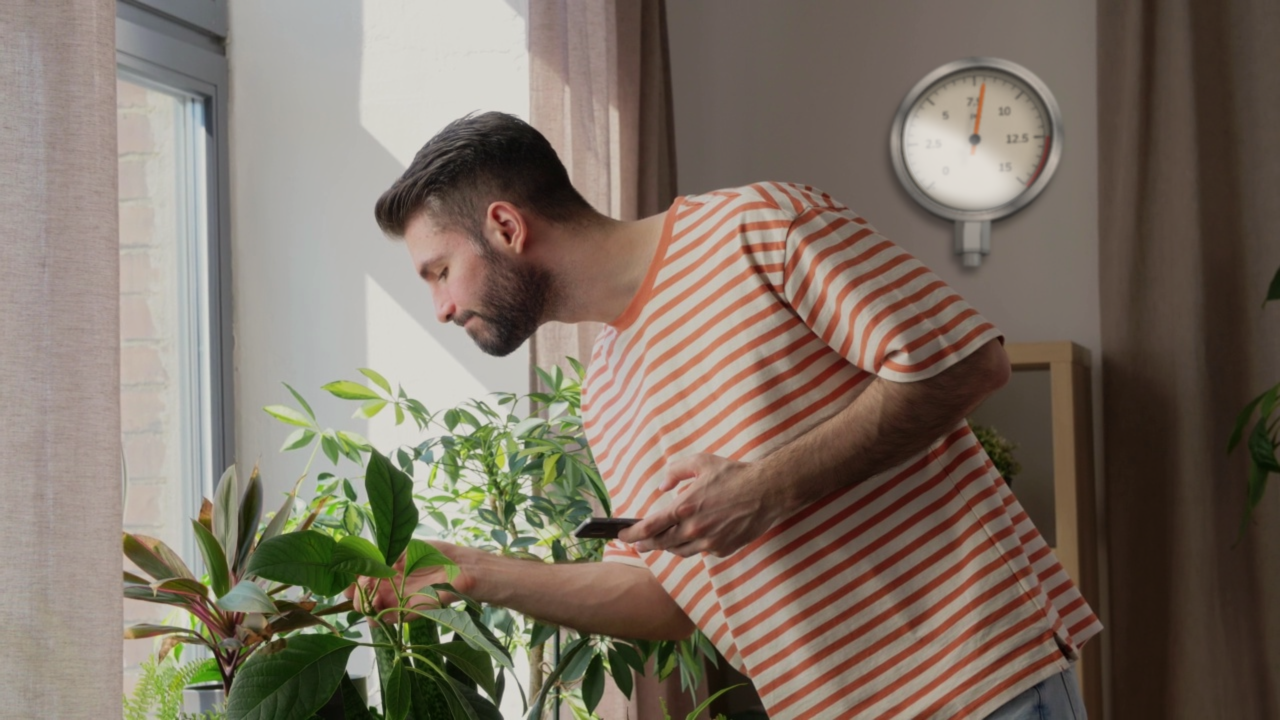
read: {"value": 8, "unit": "psi"}
